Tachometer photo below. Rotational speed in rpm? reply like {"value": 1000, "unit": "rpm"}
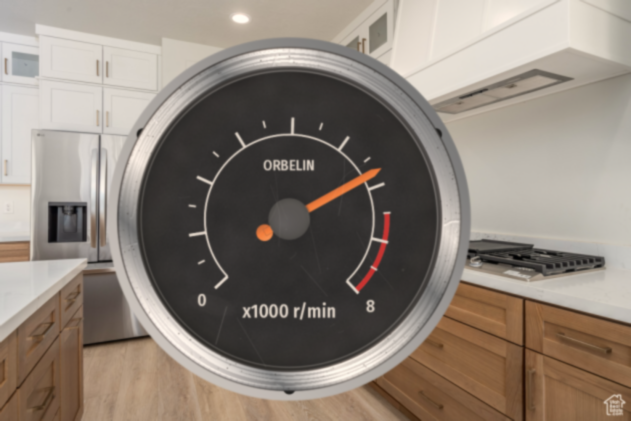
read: {"value": 5750, "unit": "rpm"}
